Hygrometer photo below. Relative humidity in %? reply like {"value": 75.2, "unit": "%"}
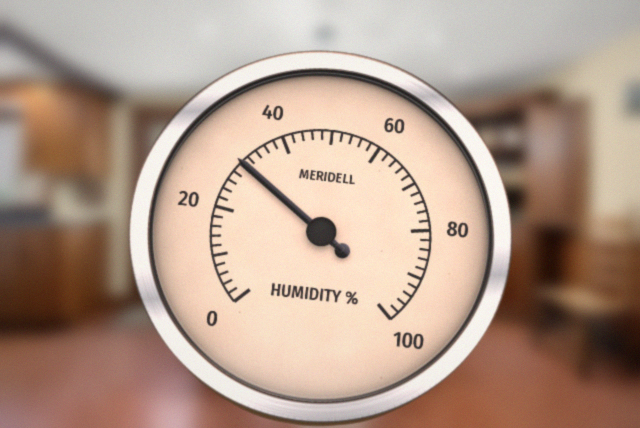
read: {"value": 30, "unit": "%"}
